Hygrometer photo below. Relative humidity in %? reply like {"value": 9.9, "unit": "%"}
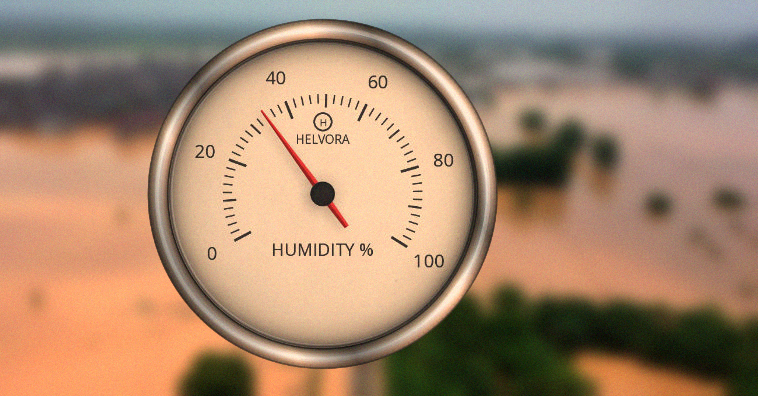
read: {"value": 34, "unit": "%"}
